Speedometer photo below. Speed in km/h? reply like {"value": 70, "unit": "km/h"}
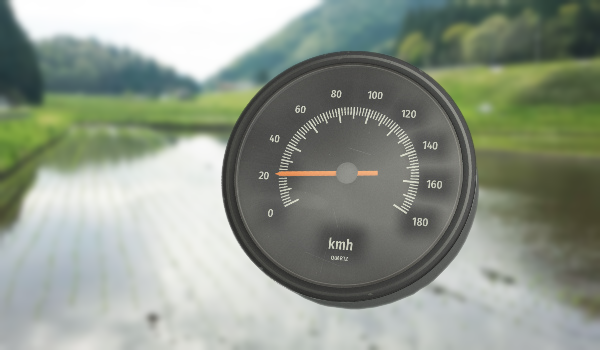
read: {"value": 20, "unit": "km/h"}
